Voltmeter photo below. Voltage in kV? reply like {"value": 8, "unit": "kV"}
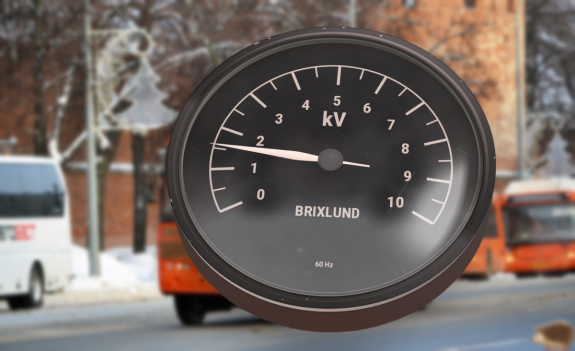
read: {"value": 1.5, "unit": "kV"}
